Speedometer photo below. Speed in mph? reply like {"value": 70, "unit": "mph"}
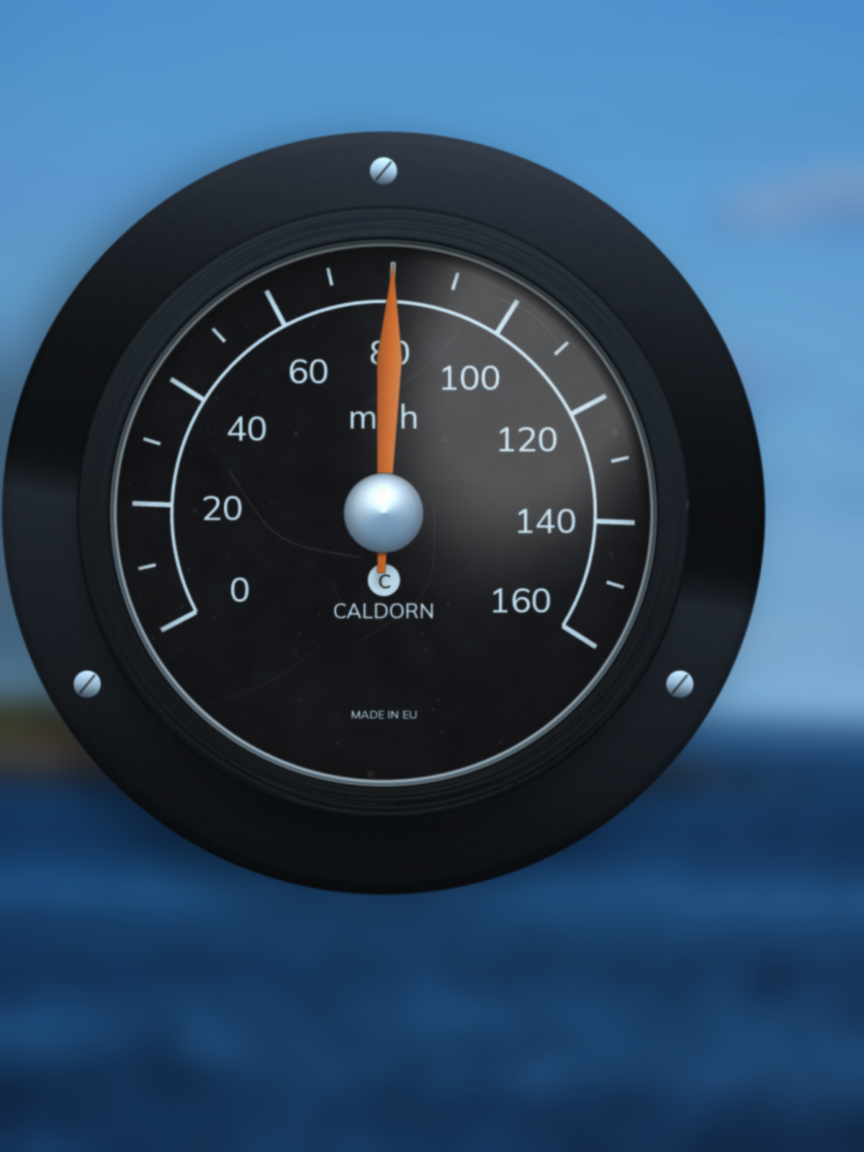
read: {"value": 80, "unit": "mph"}
